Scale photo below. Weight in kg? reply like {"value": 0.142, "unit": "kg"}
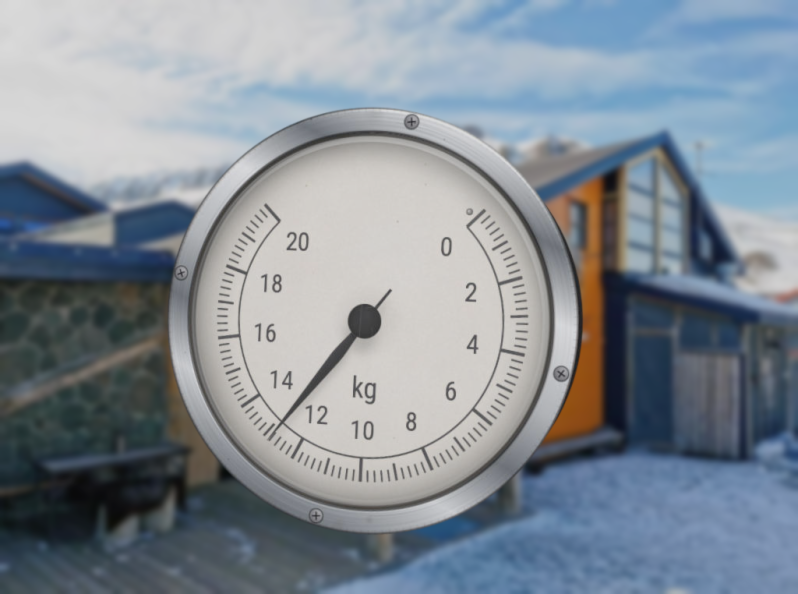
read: {"value": 12.8, "unit": "kg"}
